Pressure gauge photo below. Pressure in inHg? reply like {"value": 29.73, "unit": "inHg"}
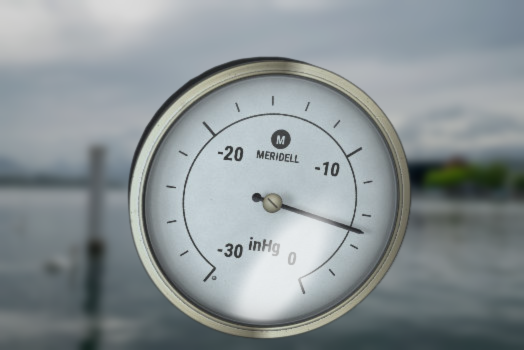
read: {"value": -5, "unit": "inHg"}
